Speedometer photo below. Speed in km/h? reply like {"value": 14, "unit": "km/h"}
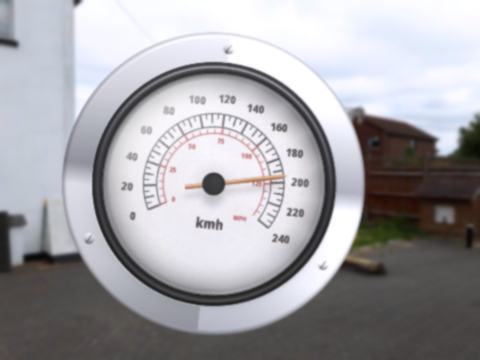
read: {"value": 195, "unit": "km/h"}
